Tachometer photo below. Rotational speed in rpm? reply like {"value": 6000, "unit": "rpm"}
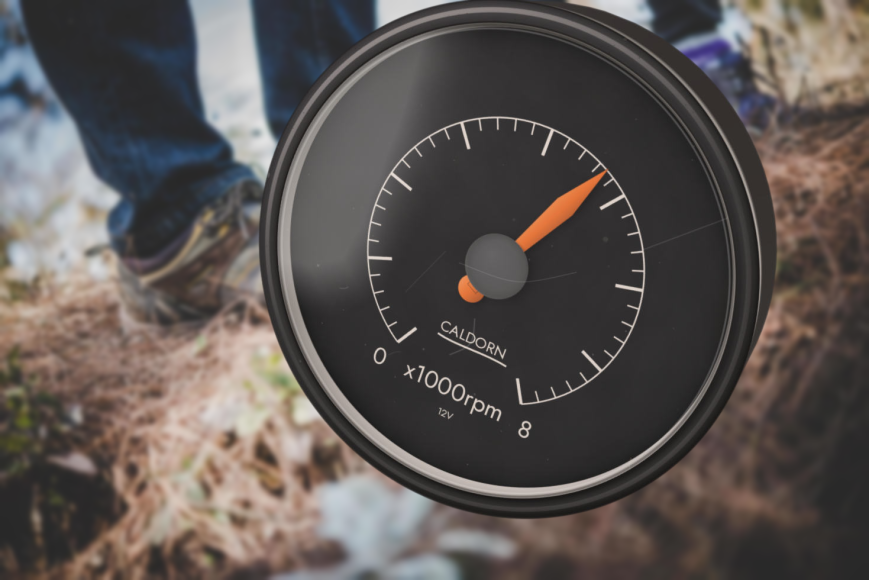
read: {"value": 4700, "unit": "rpm"}
